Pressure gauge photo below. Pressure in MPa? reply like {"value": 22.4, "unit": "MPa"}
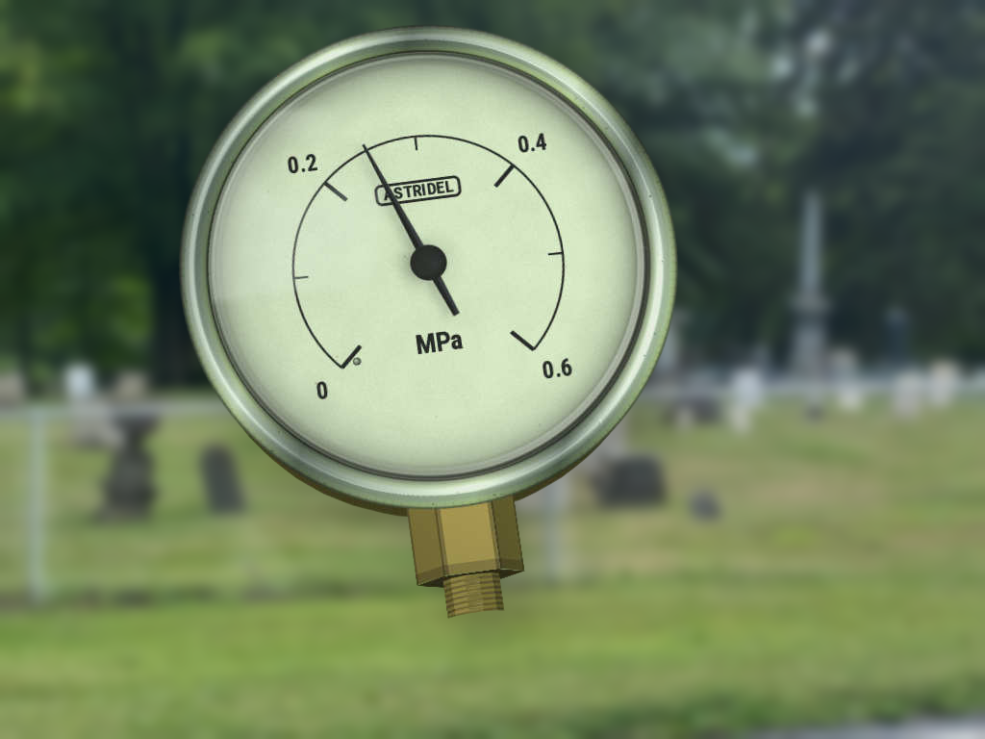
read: {"value": 0.25, "unit": "MPa"}
